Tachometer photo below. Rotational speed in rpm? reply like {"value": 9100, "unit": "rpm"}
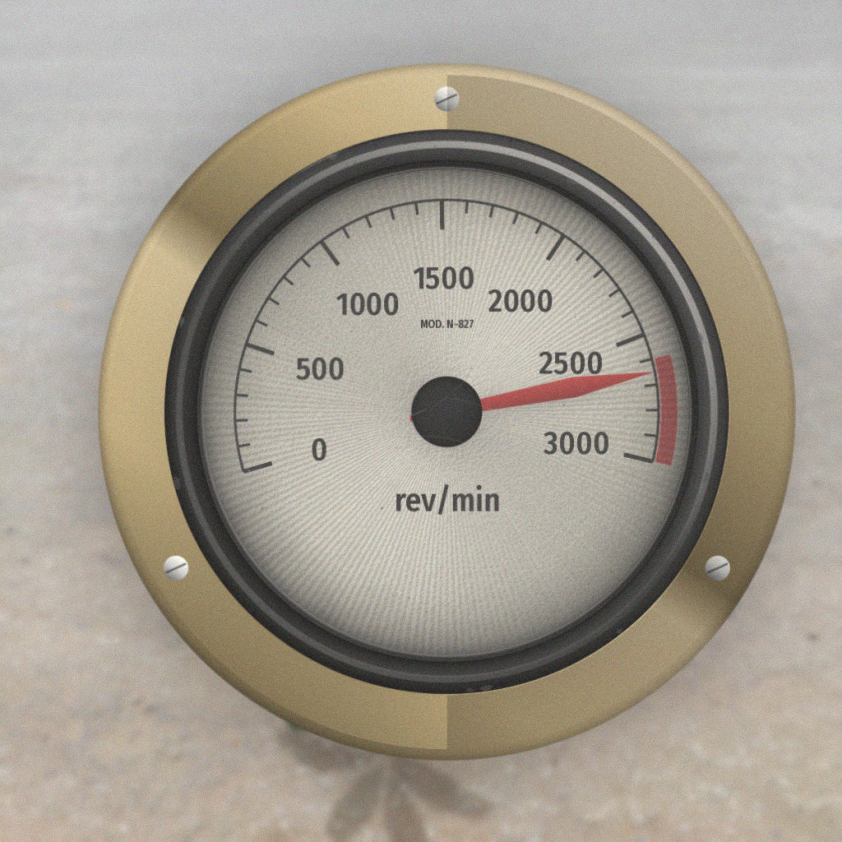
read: {"value": 2650, "unit": "rpm"}
